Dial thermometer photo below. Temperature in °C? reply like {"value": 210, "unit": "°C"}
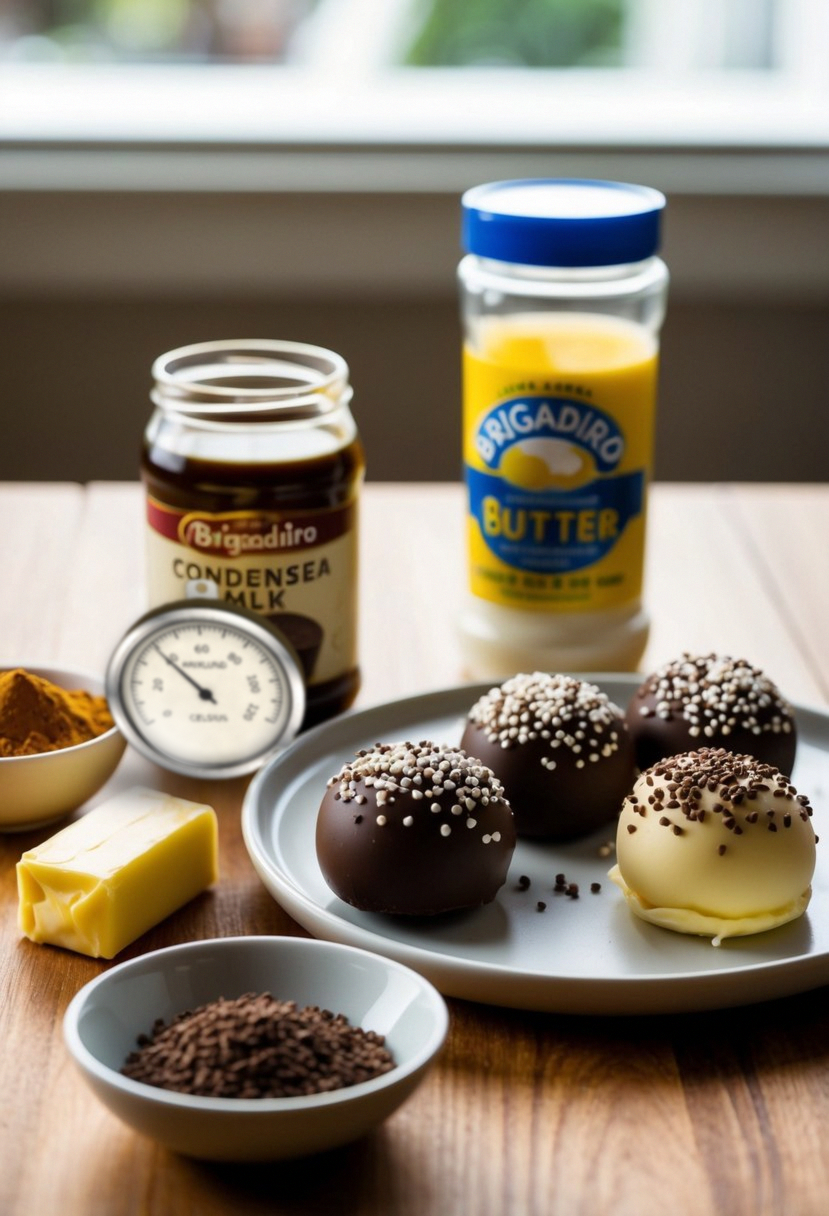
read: {"value": 40, "unit": "°C"}
